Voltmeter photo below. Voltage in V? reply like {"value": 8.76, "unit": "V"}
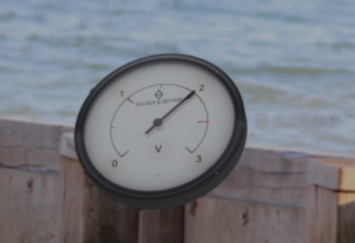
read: {"value": 2, "unit": "V"}
